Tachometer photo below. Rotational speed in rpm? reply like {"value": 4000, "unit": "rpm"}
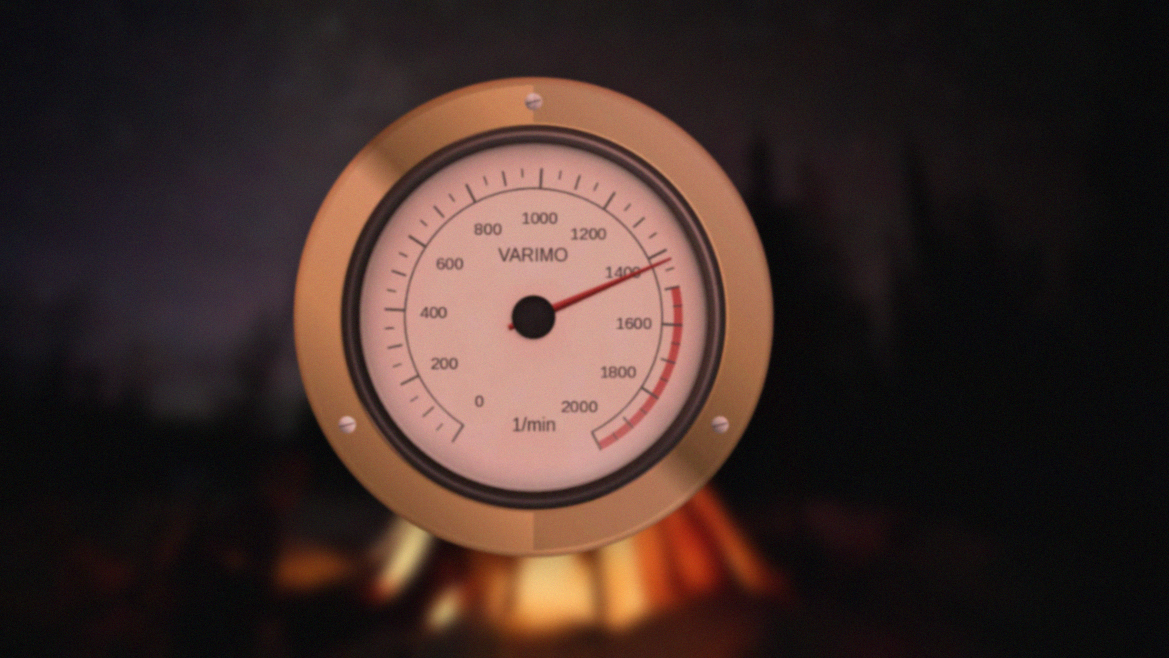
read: {"value": 1425, "unit": "rpm"}
